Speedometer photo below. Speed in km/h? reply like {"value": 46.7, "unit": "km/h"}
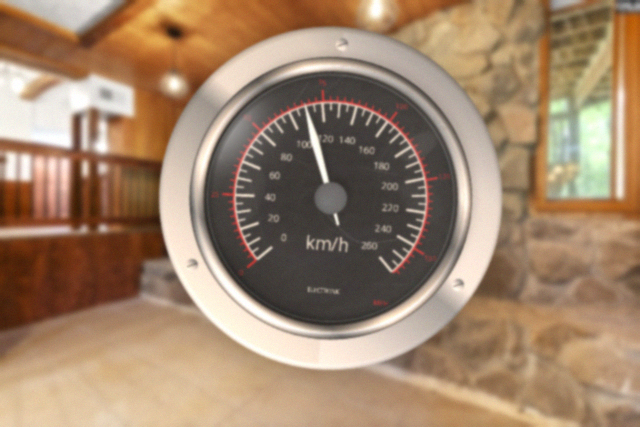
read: {"value": 110, "unit": "km/h"}
